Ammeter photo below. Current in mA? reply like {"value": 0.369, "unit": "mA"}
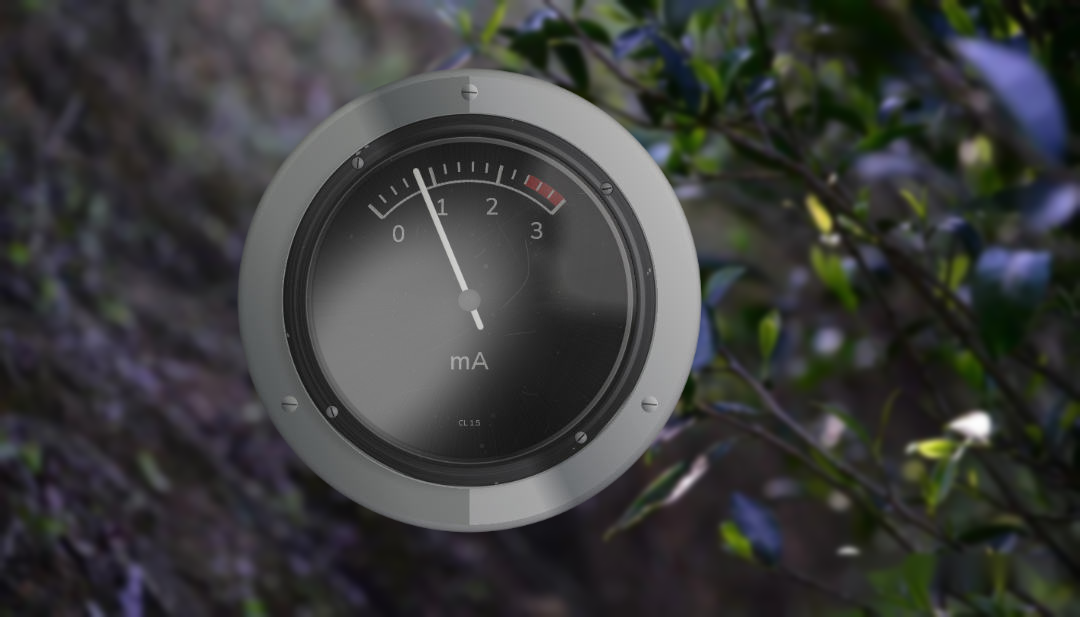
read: {"value": 0.8, "unit": "mA"}
